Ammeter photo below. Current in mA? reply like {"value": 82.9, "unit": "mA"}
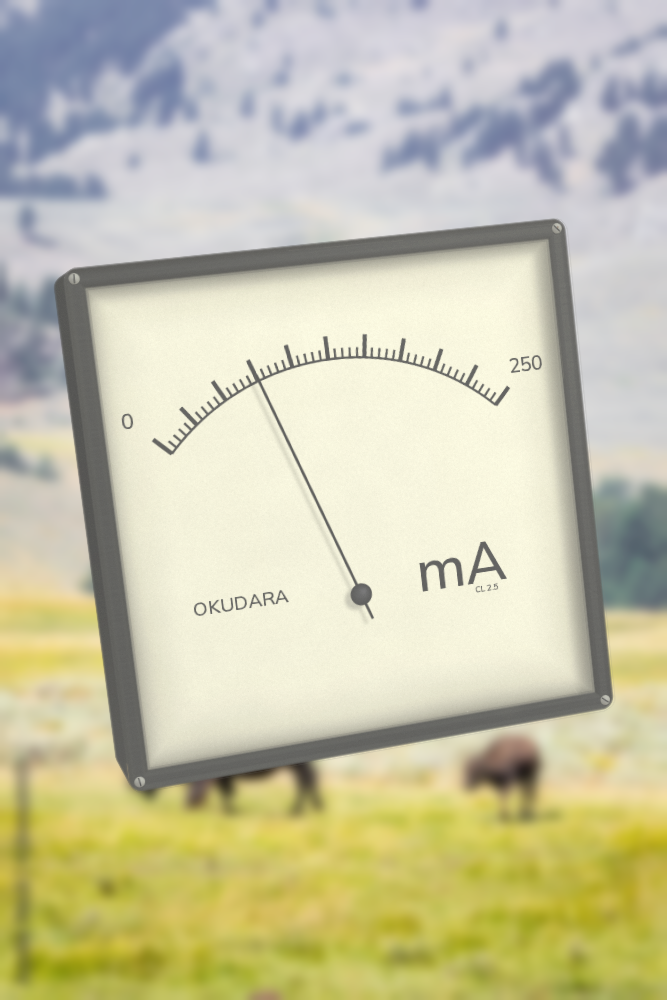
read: {"value": 75, "unit": "mA"}
